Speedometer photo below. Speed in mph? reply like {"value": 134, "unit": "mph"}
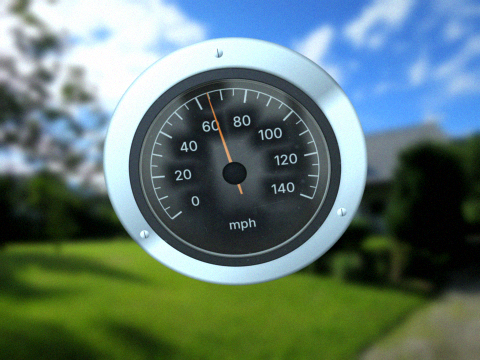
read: {"value": 65, "unit": "mph"}
